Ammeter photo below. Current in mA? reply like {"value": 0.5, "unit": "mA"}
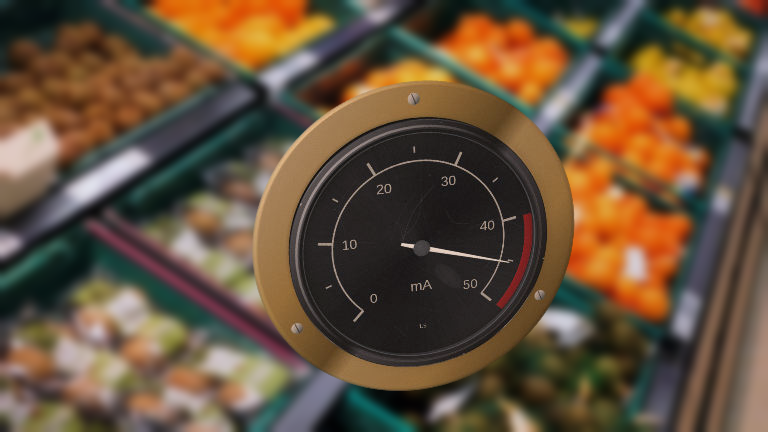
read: {"value": 45, "unit": "mA"}
